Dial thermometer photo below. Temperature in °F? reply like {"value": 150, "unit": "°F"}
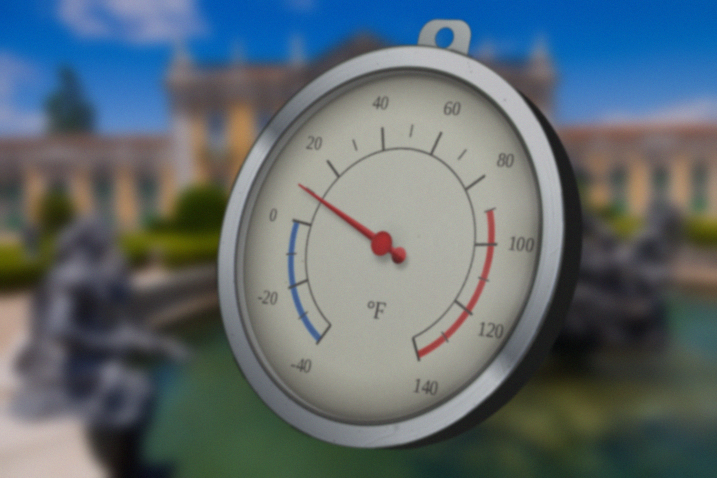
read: {"value": 10, "unit": "°F"}
